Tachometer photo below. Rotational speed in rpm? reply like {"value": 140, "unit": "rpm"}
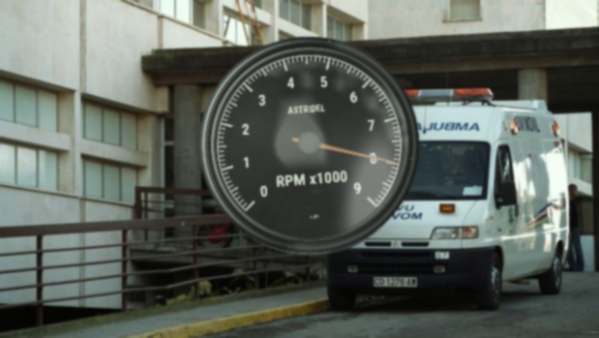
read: {"value": 8000, "unit": "rpm"}
